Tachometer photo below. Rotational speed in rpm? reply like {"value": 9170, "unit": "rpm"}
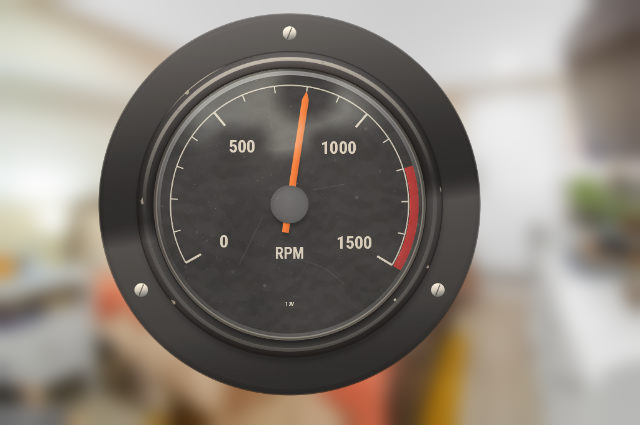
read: {"value": 800, "unit": "rpm"}
